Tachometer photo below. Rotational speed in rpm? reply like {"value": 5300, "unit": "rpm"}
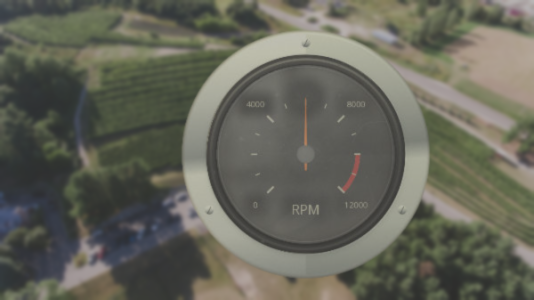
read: {"value": 6000, "unit": "rpm"}
